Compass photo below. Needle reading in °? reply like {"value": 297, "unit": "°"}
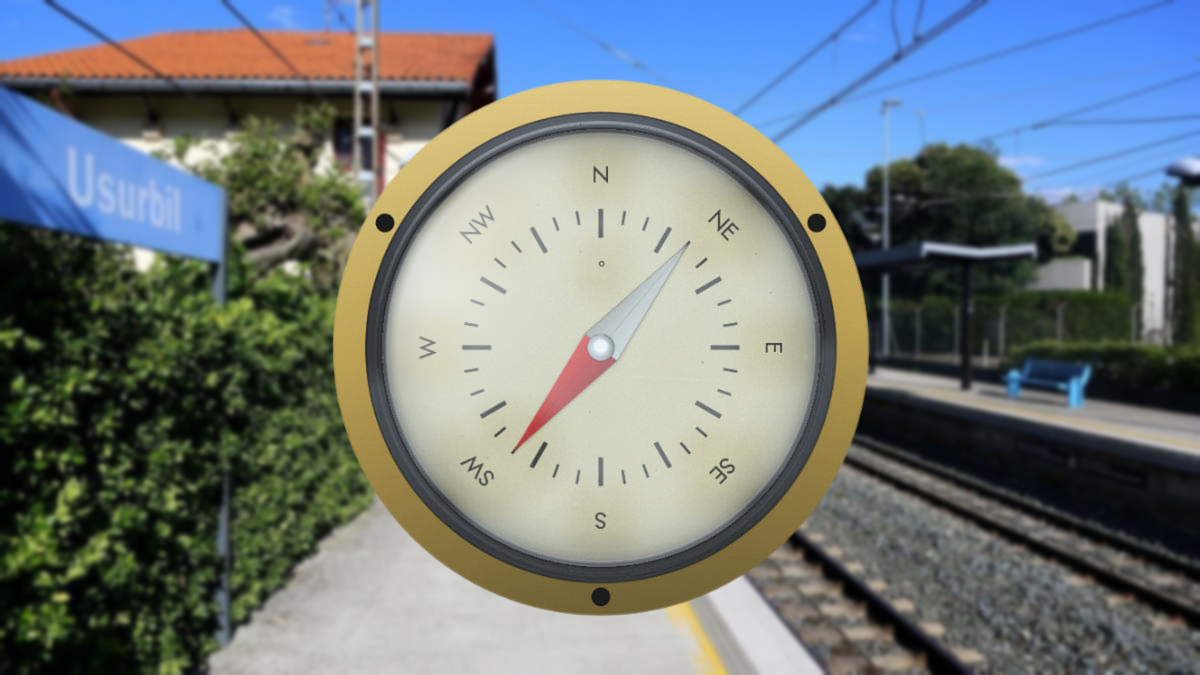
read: {"value": 220, "unit": "°"}
